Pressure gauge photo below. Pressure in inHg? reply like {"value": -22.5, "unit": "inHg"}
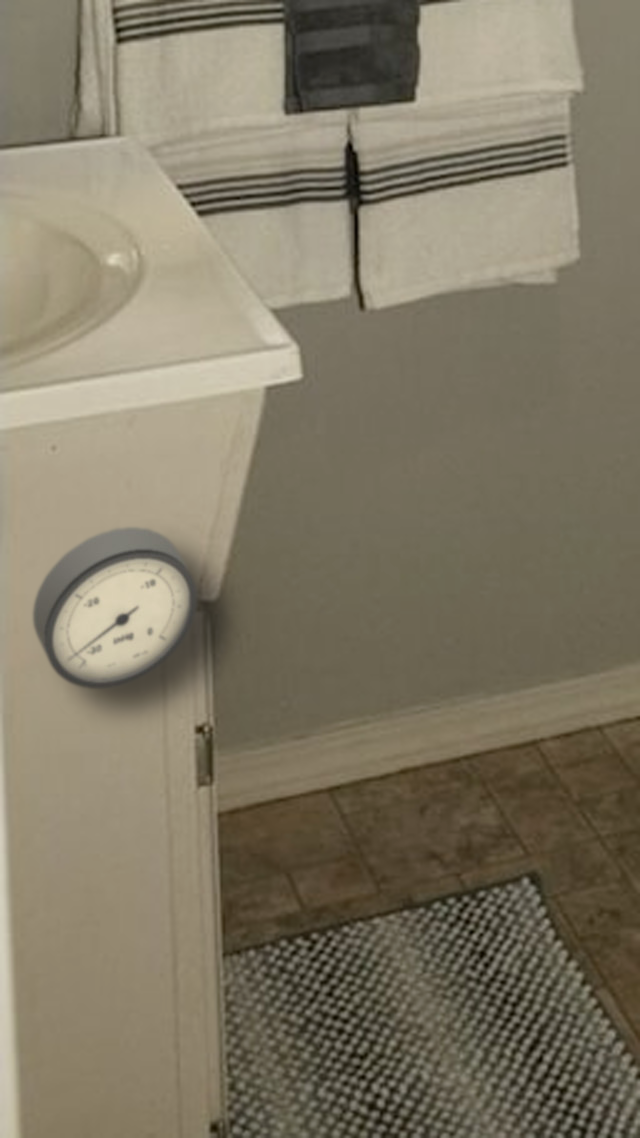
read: {"value": -28, "unit": "inHg"}
